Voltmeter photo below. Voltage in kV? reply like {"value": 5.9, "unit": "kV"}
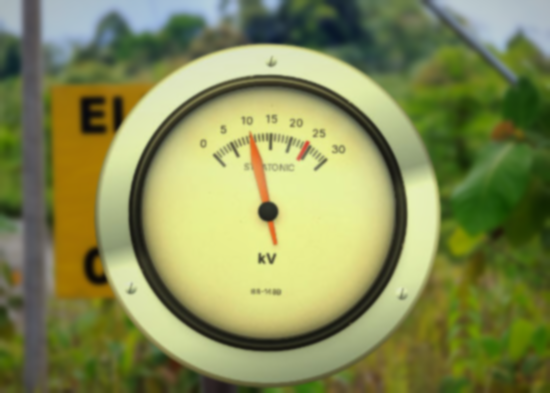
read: {"value": 10, "unit": "kV"}
